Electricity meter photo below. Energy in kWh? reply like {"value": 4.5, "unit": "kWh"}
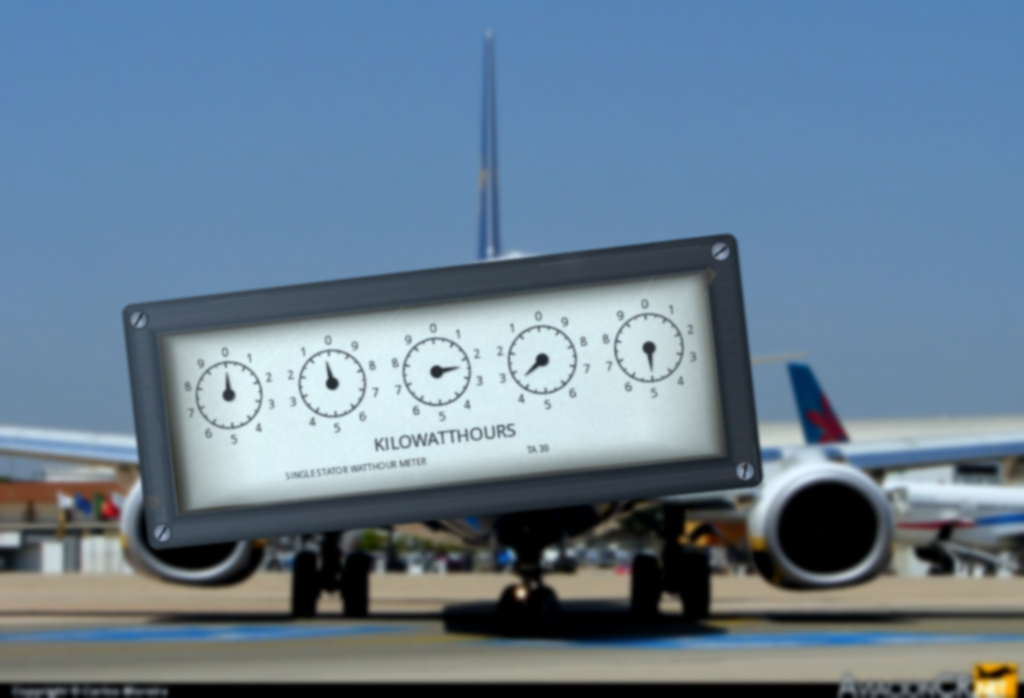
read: {"value": 235, "unit": "kWh"}
